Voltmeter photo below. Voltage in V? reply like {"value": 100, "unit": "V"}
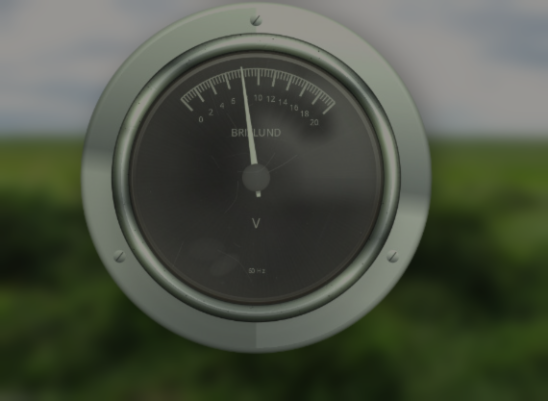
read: {"value": 8, "unit": "V"}
